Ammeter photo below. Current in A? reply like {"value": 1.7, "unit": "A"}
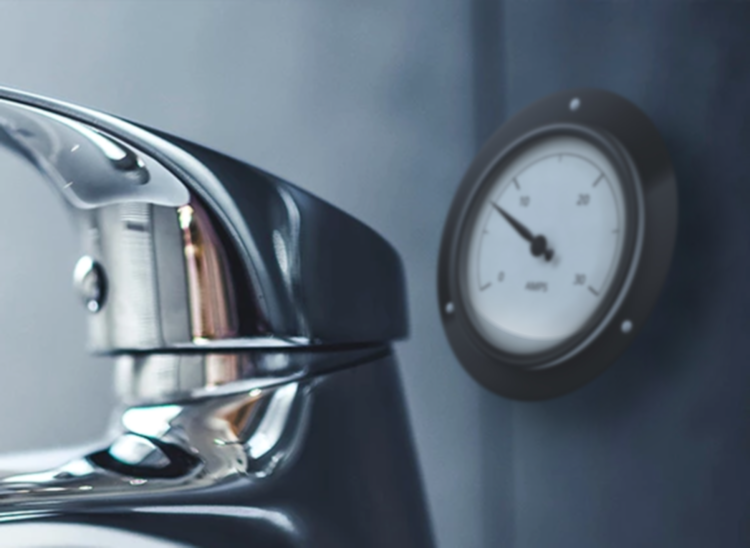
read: {"value": 7.5, "unit": "A"}
